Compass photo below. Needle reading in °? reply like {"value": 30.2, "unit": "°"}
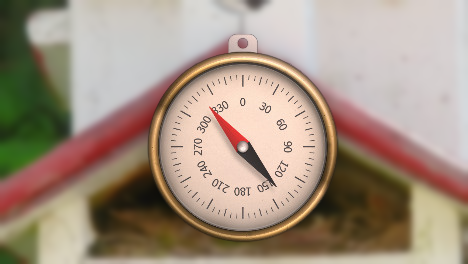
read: {"value": 320, "unit": "°"}
